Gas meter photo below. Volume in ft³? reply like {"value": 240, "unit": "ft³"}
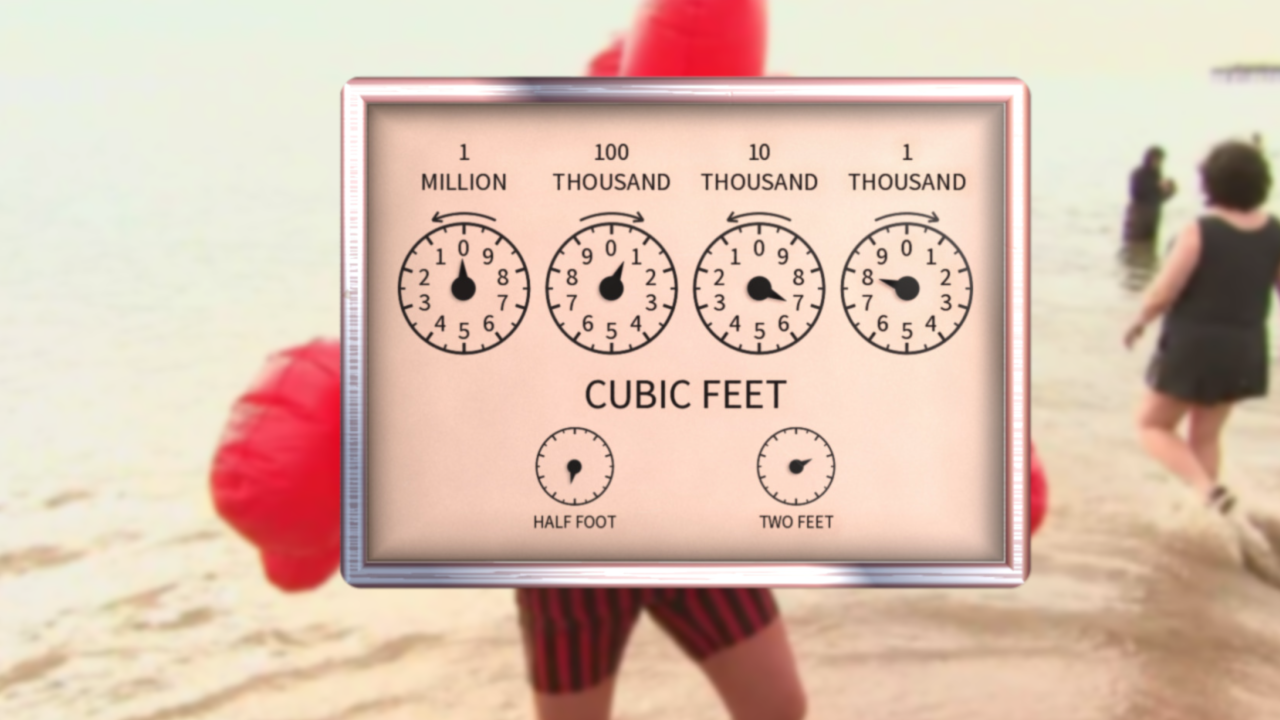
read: {"value": 6800, "unit": "ft³"}
